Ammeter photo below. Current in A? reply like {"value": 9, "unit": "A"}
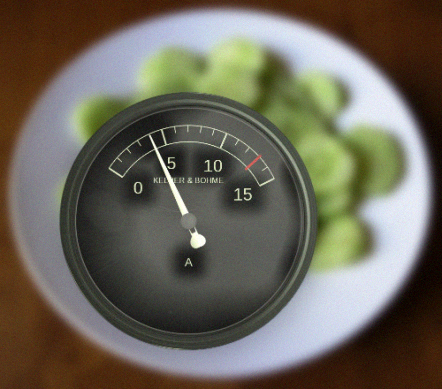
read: {"value": 4, "unit": "A"}
